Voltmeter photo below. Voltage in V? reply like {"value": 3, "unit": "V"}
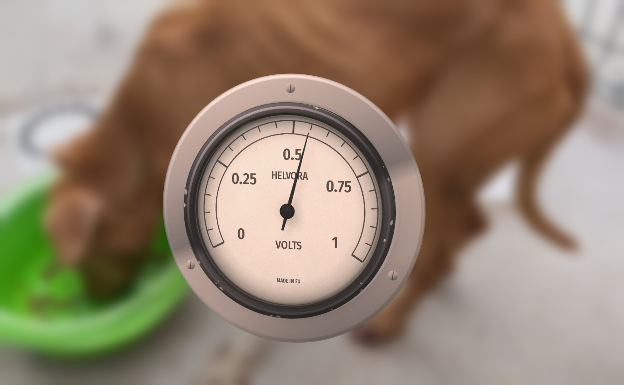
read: {"value": 0.55, "unit": "V"}
